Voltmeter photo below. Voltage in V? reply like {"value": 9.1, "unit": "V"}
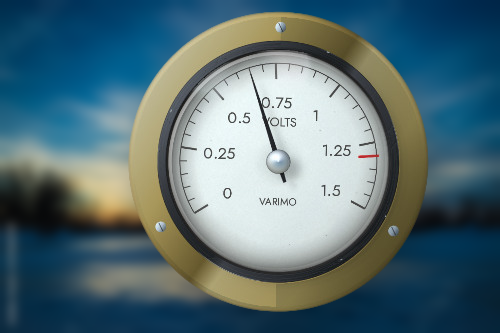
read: {"value": 0.65, "unit": "V"}
